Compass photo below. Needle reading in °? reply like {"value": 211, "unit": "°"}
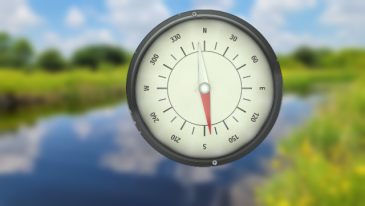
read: {"value": 172.5, "unit": "°"}
